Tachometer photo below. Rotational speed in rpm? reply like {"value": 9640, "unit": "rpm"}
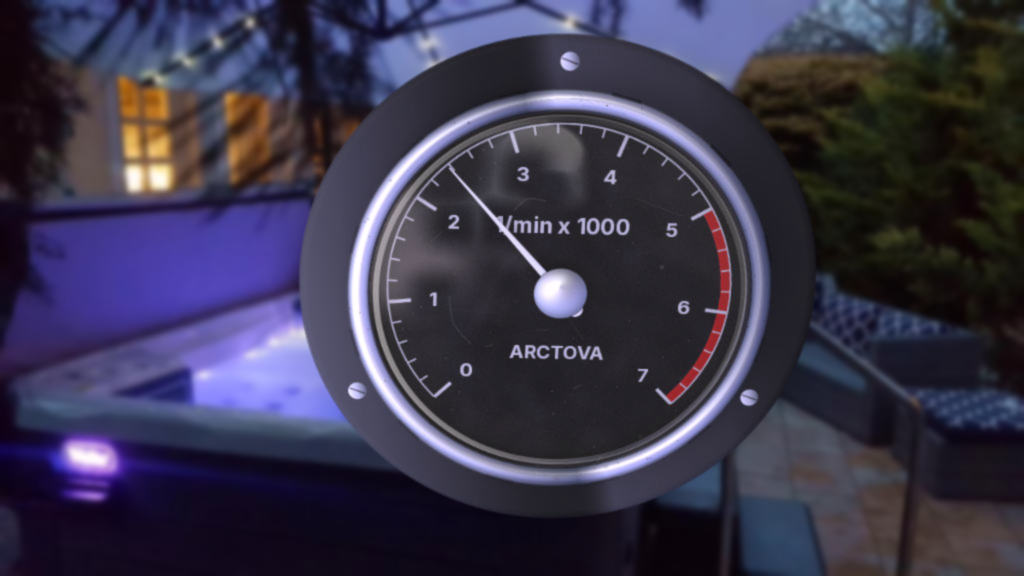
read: {"value": 2400, "unit": "rpm"}
